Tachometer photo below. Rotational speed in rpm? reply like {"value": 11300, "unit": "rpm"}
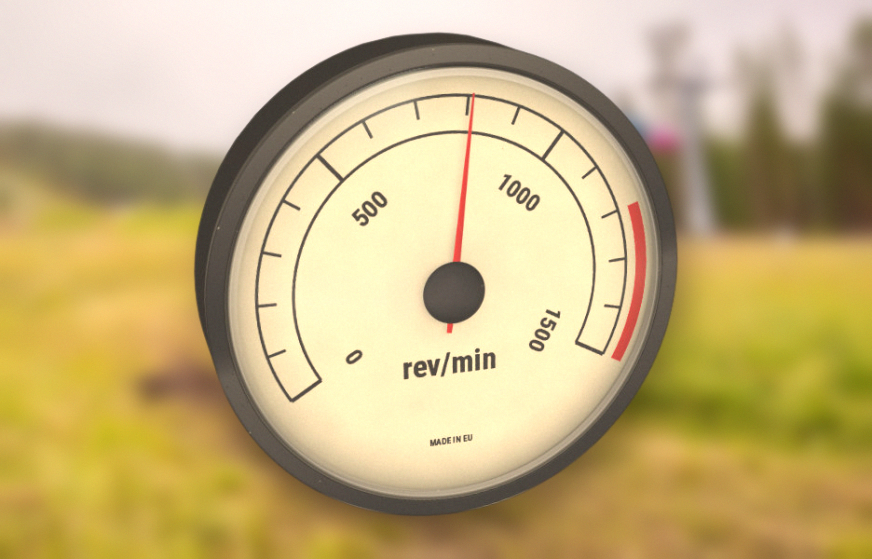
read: {"value": 800, "unit": "rpm"}
